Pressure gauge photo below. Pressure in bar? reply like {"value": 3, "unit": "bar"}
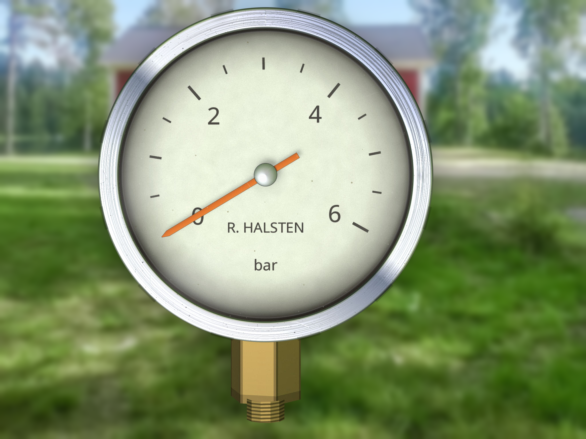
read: {"value": 0, "unit": "bar"}
